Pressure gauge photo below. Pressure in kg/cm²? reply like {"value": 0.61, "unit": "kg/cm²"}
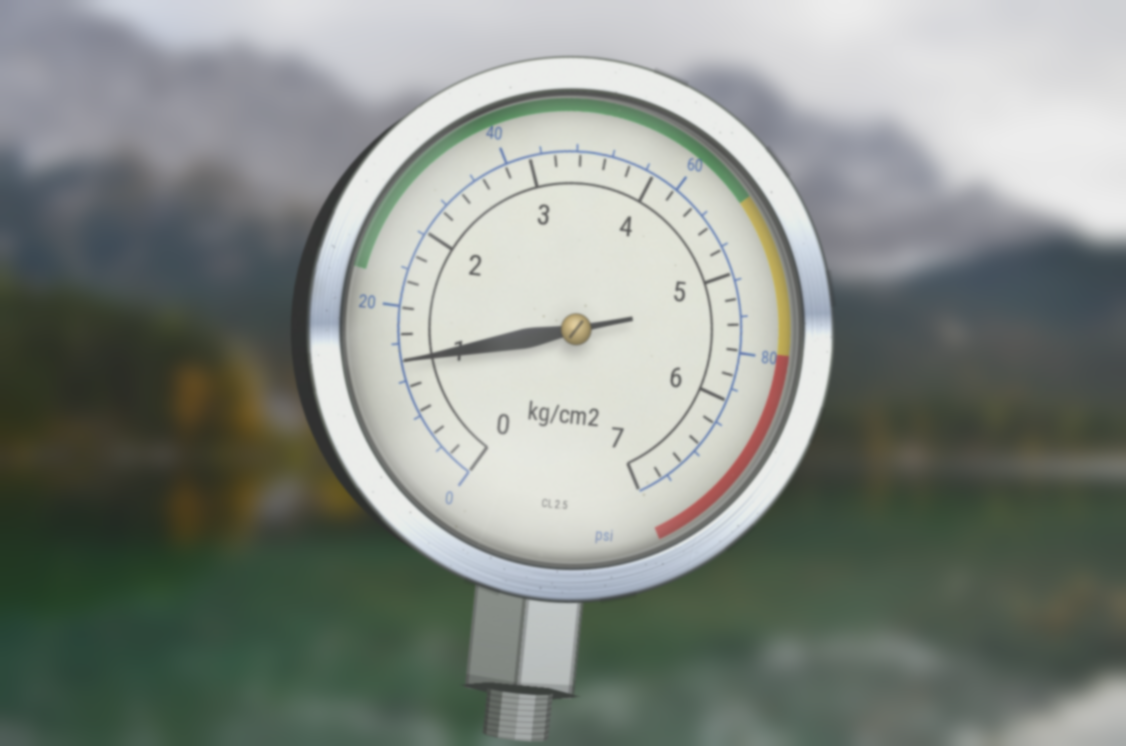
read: {"value": 1, "unit": "kg/cm²"}
